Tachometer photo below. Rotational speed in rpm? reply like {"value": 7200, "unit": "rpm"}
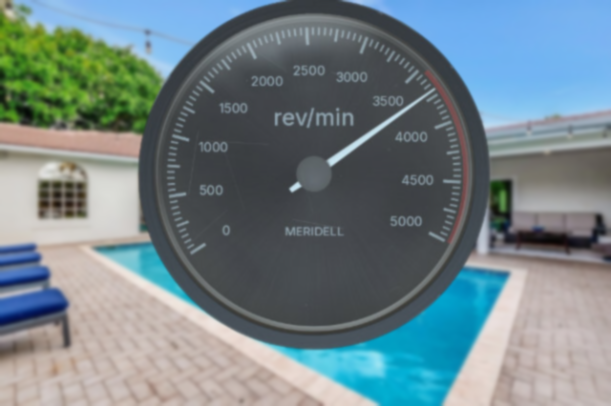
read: {"value": 3700, "unit": "rpm"}
